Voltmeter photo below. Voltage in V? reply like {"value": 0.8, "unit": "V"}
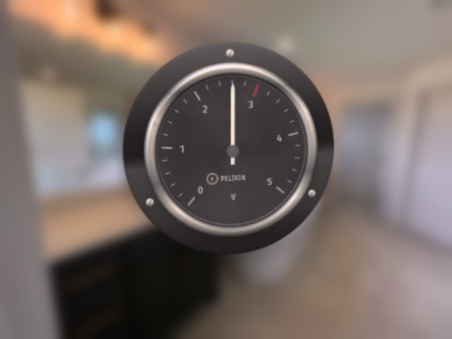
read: {"value": 2.6, "unit": "V"}
